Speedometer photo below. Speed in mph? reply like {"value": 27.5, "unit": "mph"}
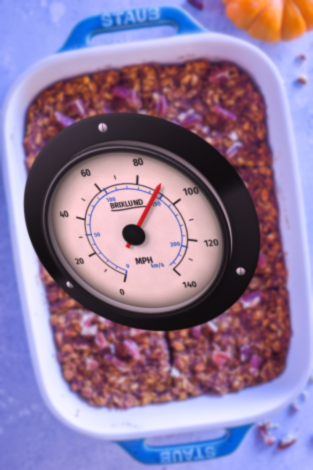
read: {"value": 90, "unit": "mph"}
